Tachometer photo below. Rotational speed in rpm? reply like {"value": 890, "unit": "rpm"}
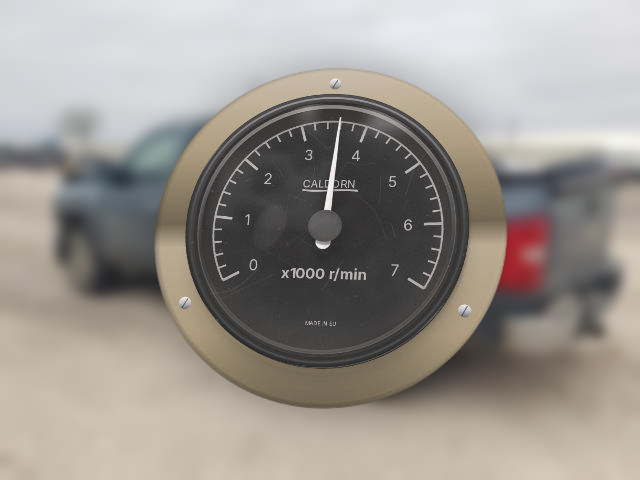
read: {"value": 3600, "unit": "rpm"}
